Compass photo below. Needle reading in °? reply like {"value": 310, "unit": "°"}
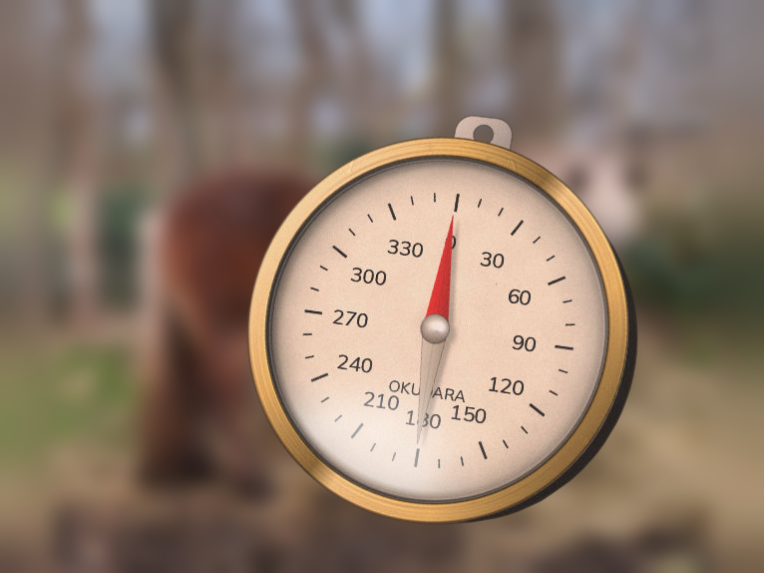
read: {"value": 0, "unit": "°"}
